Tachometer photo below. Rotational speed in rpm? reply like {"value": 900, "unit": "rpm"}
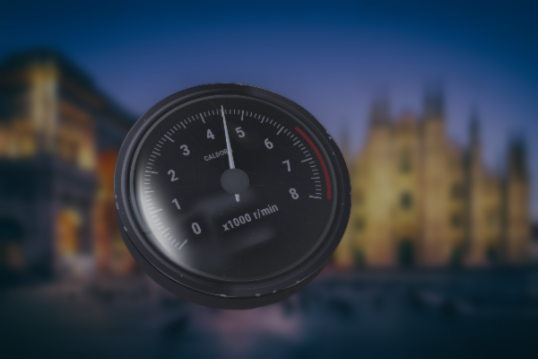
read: {"value": 4500, "unit": "rpm"}
